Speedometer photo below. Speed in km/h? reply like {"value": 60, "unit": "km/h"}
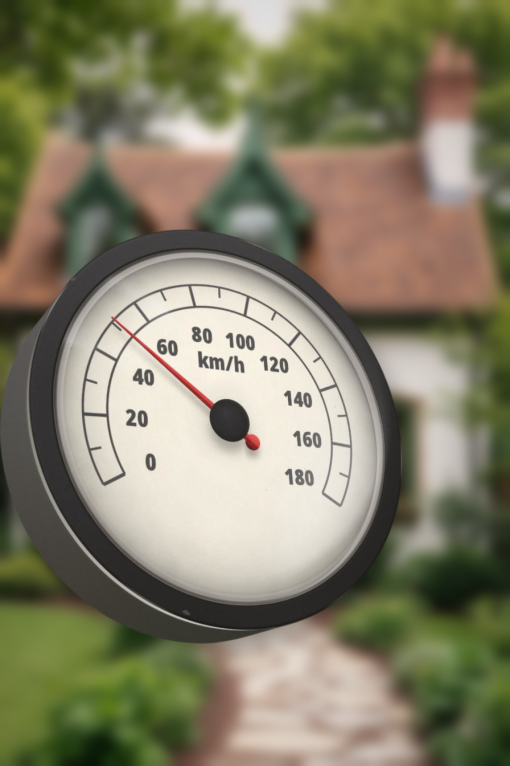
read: {"value": 50, "unit": "km/h"}
